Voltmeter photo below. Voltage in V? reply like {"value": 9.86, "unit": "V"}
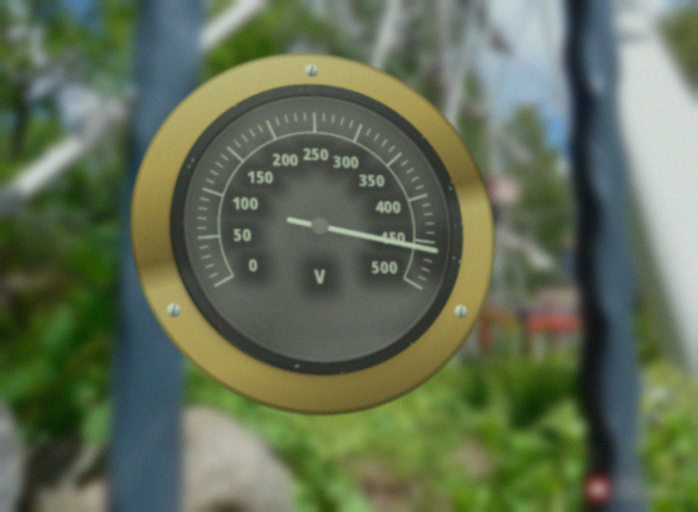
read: {"value": 460, "unit": "V"}
